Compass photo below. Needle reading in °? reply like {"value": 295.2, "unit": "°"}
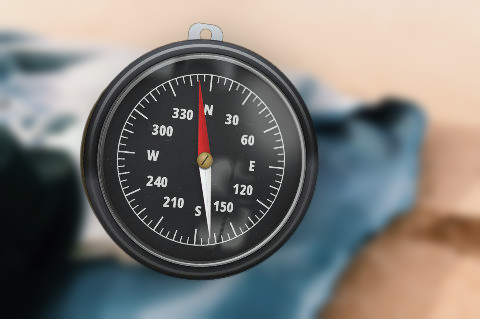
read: {"value": 350, "unit": "°"}
